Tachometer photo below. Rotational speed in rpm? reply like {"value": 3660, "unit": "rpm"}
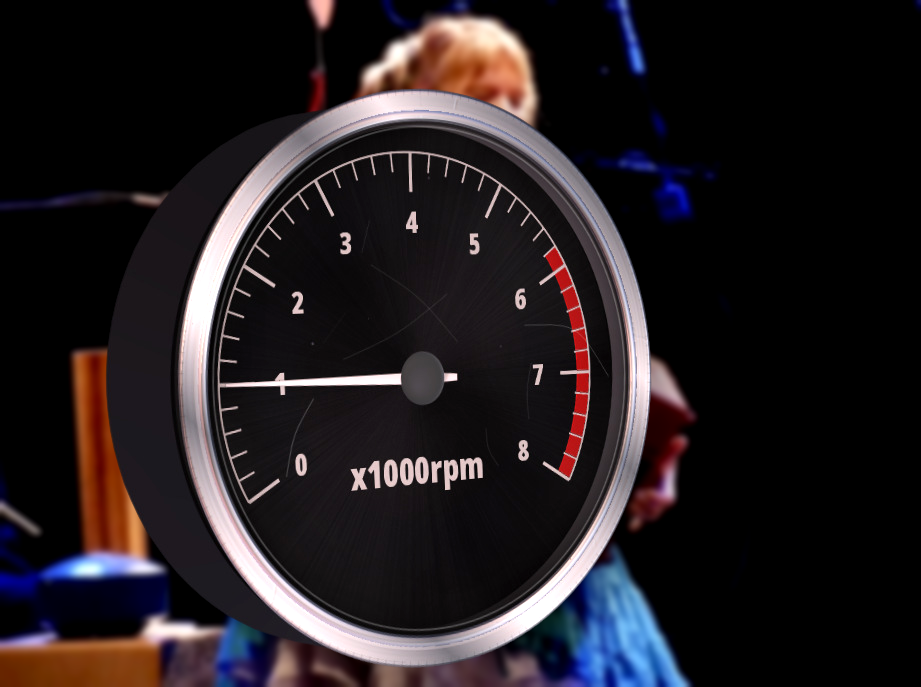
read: {"value": 1000, "unit": "rpm"}
